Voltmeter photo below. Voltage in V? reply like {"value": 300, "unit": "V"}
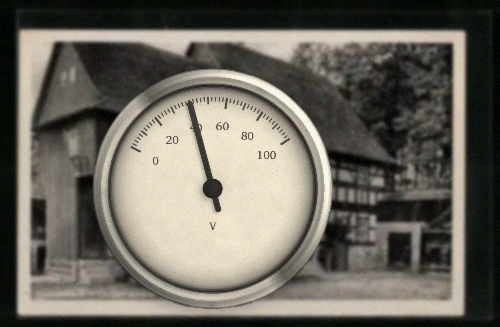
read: {"value": 40, "unit": "V"}
